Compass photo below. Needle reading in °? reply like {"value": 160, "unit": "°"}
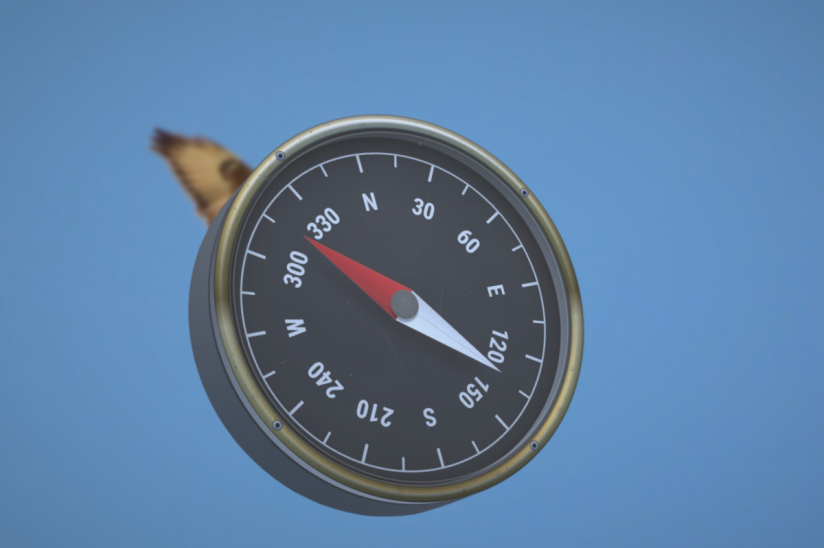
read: {"value": 315, "unit": "°"}
